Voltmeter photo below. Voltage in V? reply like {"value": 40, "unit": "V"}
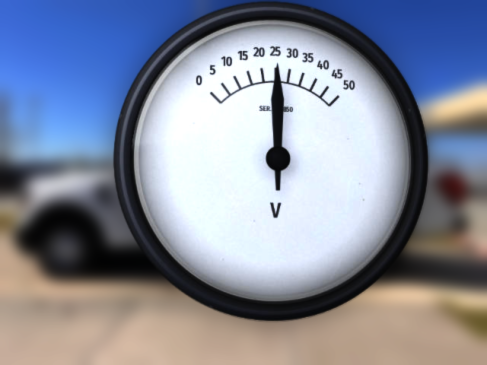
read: {"value": 25, "unit": "V"}
